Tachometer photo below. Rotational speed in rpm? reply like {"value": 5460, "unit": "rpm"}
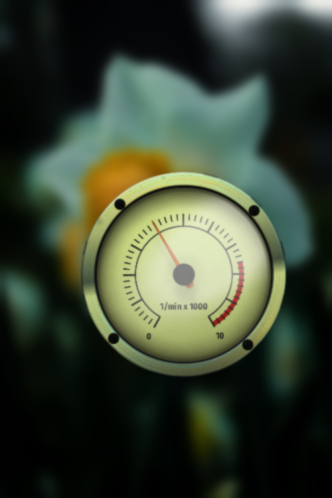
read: {"value": 4000, "unit": "rpm"}
